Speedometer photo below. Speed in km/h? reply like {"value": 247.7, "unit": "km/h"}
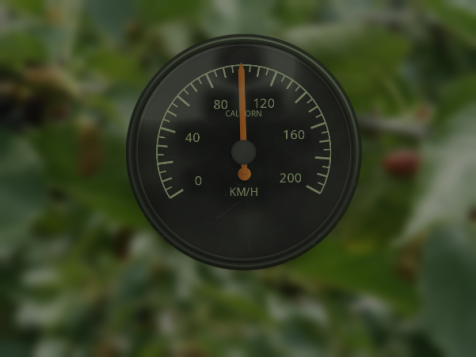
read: {"value": 100, "unit": "km/h"}
